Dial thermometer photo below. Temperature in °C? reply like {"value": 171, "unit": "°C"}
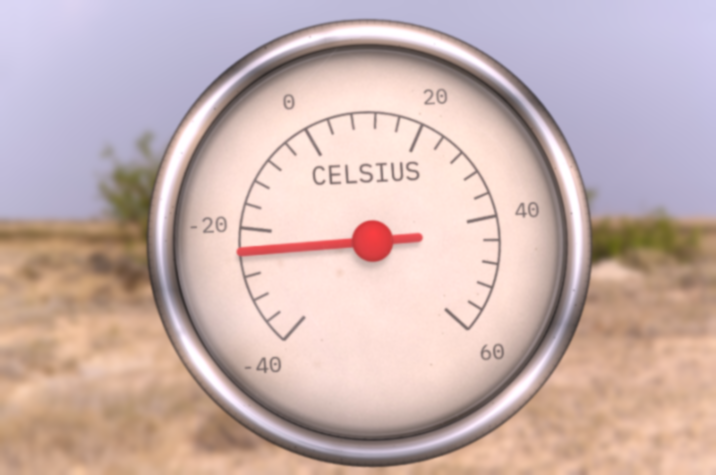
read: {"value": -24, "unit": "°C"}
